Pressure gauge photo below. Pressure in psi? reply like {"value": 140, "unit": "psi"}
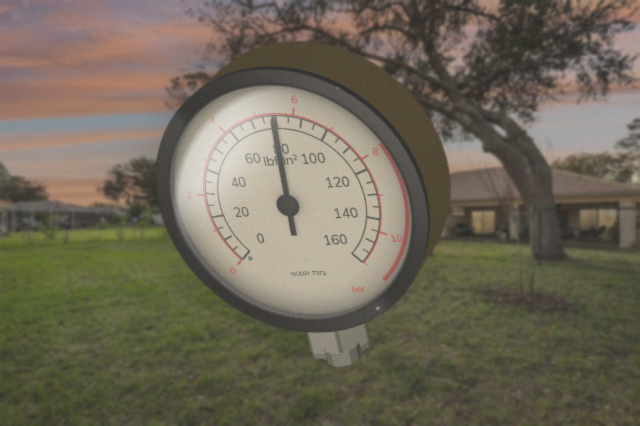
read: {"value": 80, "unit": "psi"}
